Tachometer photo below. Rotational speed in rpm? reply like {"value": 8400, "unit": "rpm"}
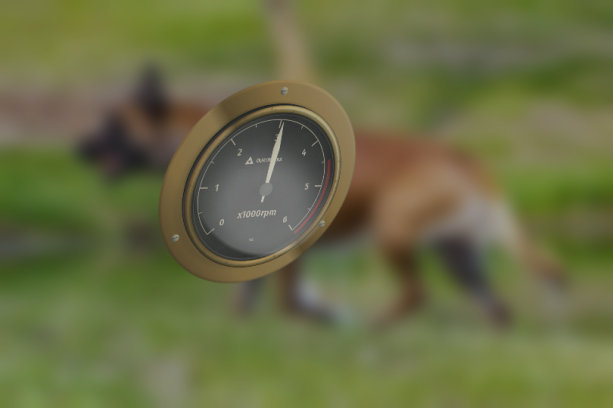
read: {"value": 3000, "unit": "rpm"}
